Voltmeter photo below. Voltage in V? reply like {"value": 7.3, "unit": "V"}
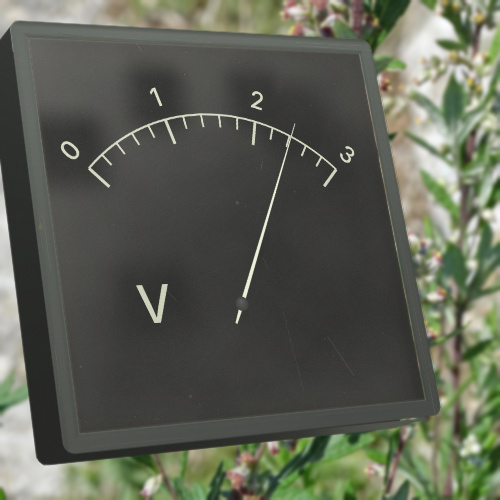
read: {"value": 2.4, "unit": "V"}
